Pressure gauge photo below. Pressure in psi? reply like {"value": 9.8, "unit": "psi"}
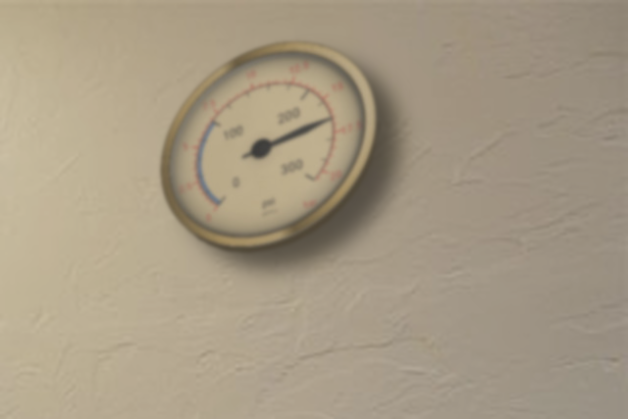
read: {"value": 240, "unit": "psi"}
